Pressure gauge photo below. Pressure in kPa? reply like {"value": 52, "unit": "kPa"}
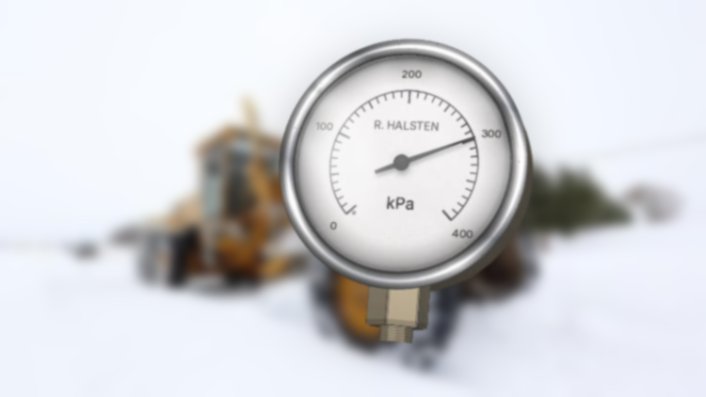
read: {"value": 300, "unit": "kPa"}
